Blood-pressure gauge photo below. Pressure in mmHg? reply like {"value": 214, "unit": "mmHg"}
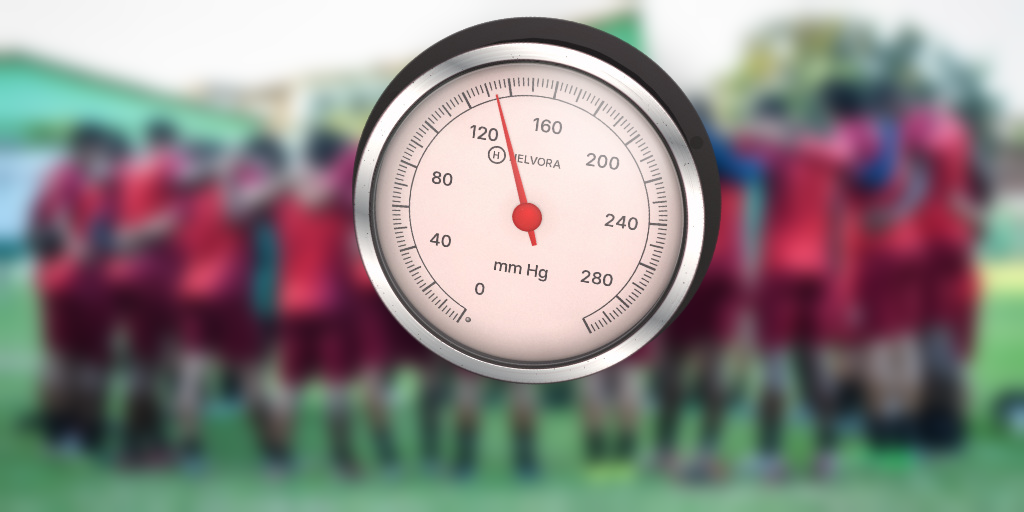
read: {"value": 134, "unit": "mmHg"}
